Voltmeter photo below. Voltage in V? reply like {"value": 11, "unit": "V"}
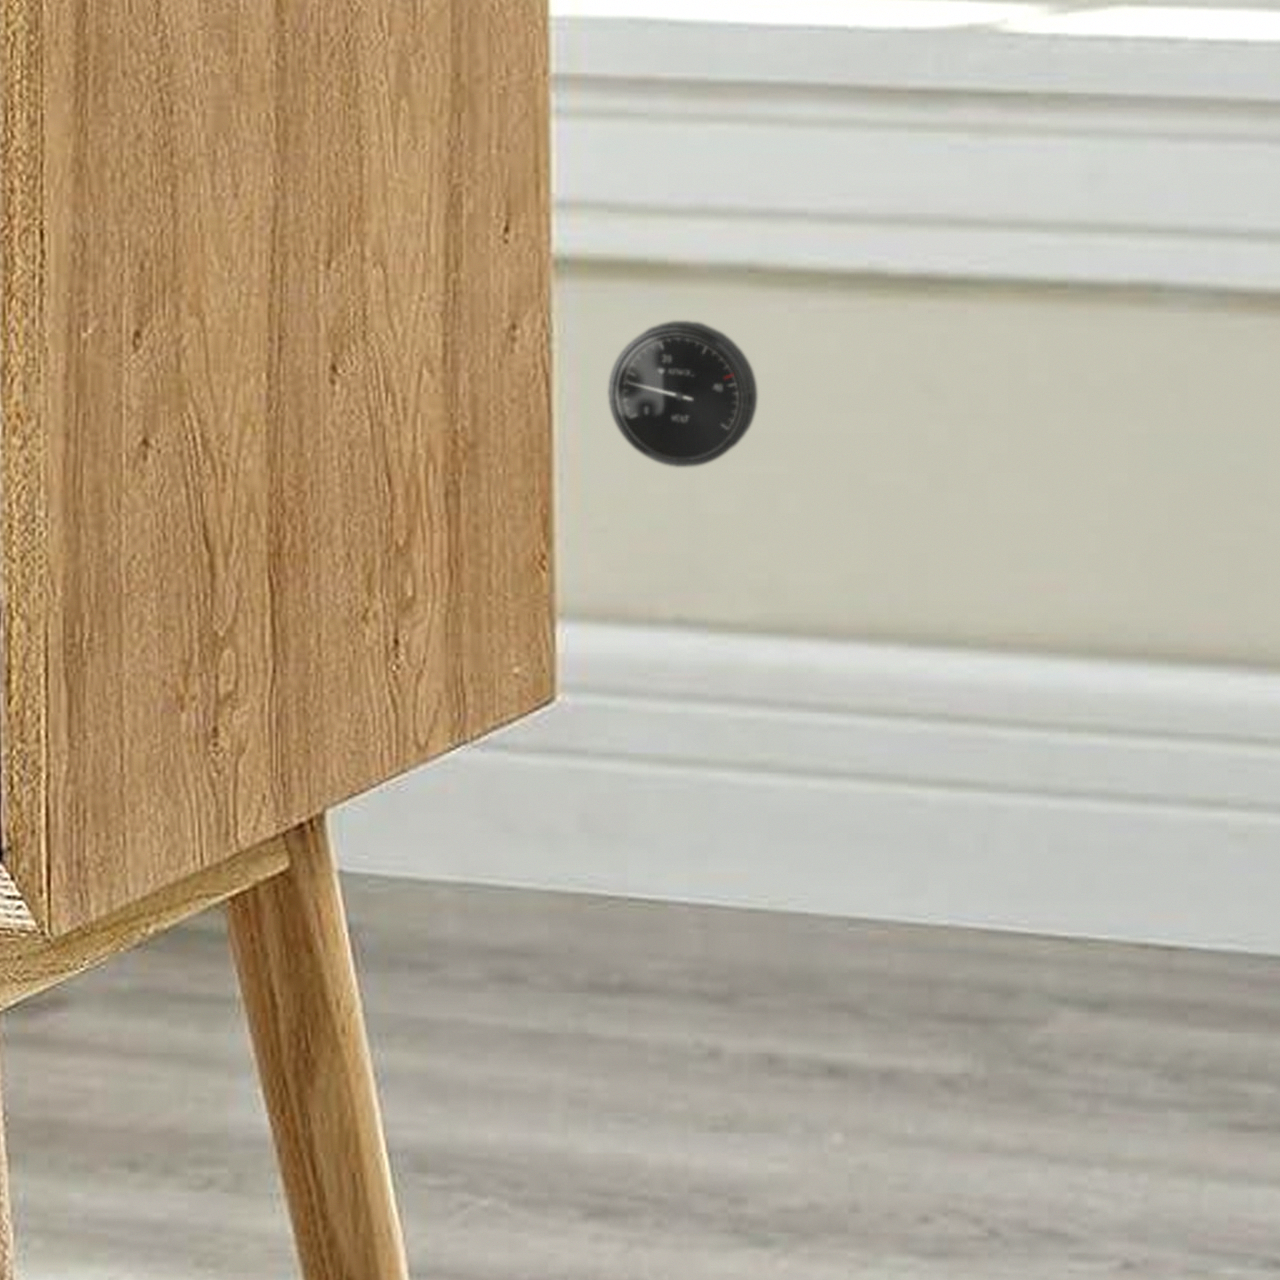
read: {"value": 8, "unit": "V"}
